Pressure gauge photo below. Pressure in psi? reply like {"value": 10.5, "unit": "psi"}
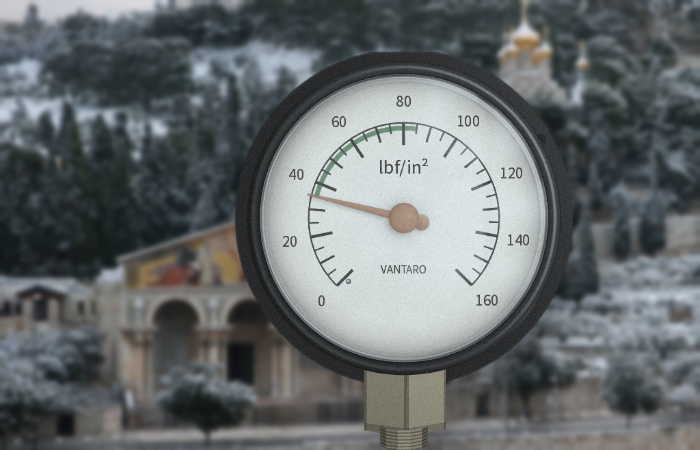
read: {"value": 35, "unit": "psi"}
